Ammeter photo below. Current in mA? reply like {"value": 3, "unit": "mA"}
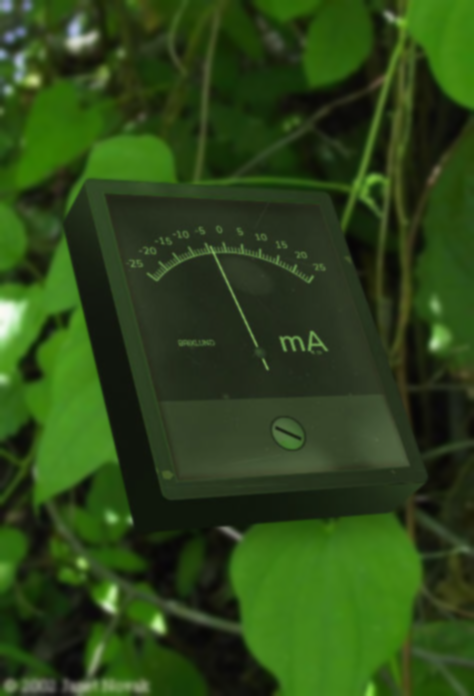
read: {"value": -5, "unit": "mA"}
